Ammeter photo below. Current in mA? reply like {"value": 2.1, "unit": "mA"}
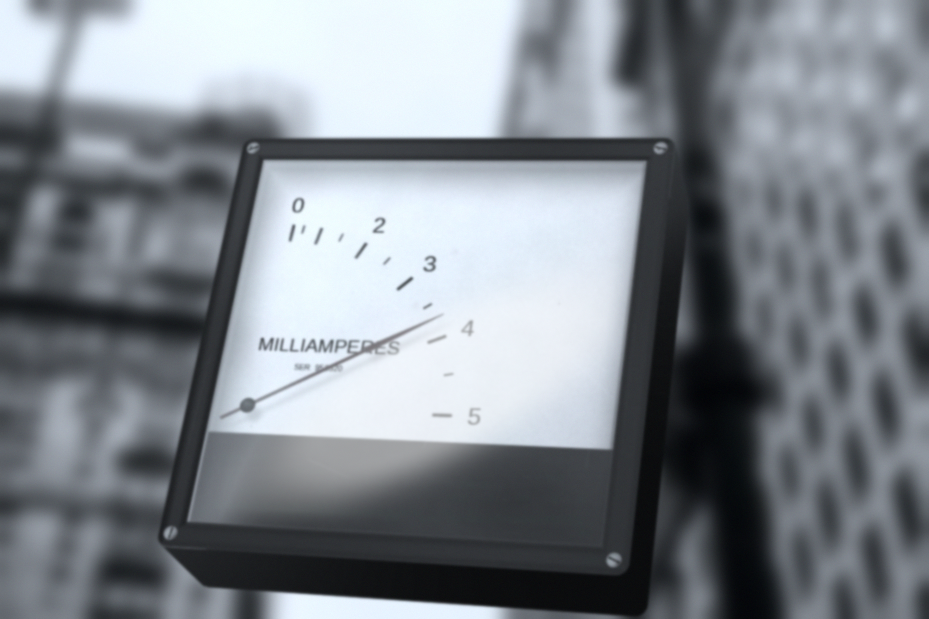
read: {"value": 3.75, "unit": "mA"}
